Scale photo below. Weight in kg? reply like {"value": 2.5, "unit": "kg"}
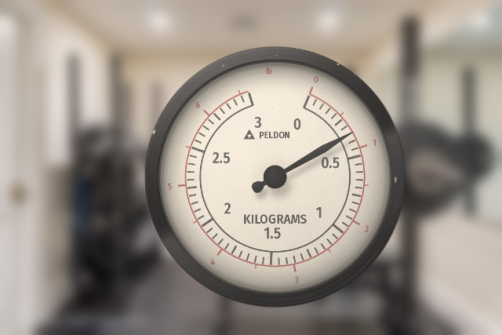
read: {"value": 0.35, "unit": "kg"}
